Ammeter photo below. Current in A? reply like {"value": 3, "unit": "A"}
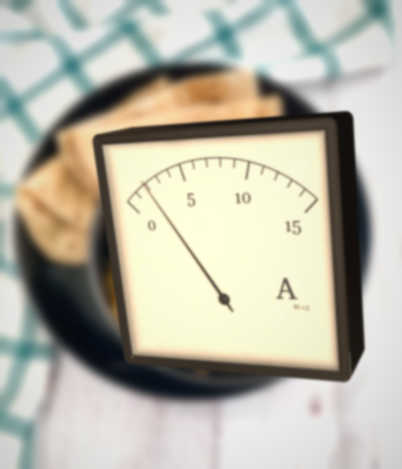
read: {"value": 2, "unit": "A"}
